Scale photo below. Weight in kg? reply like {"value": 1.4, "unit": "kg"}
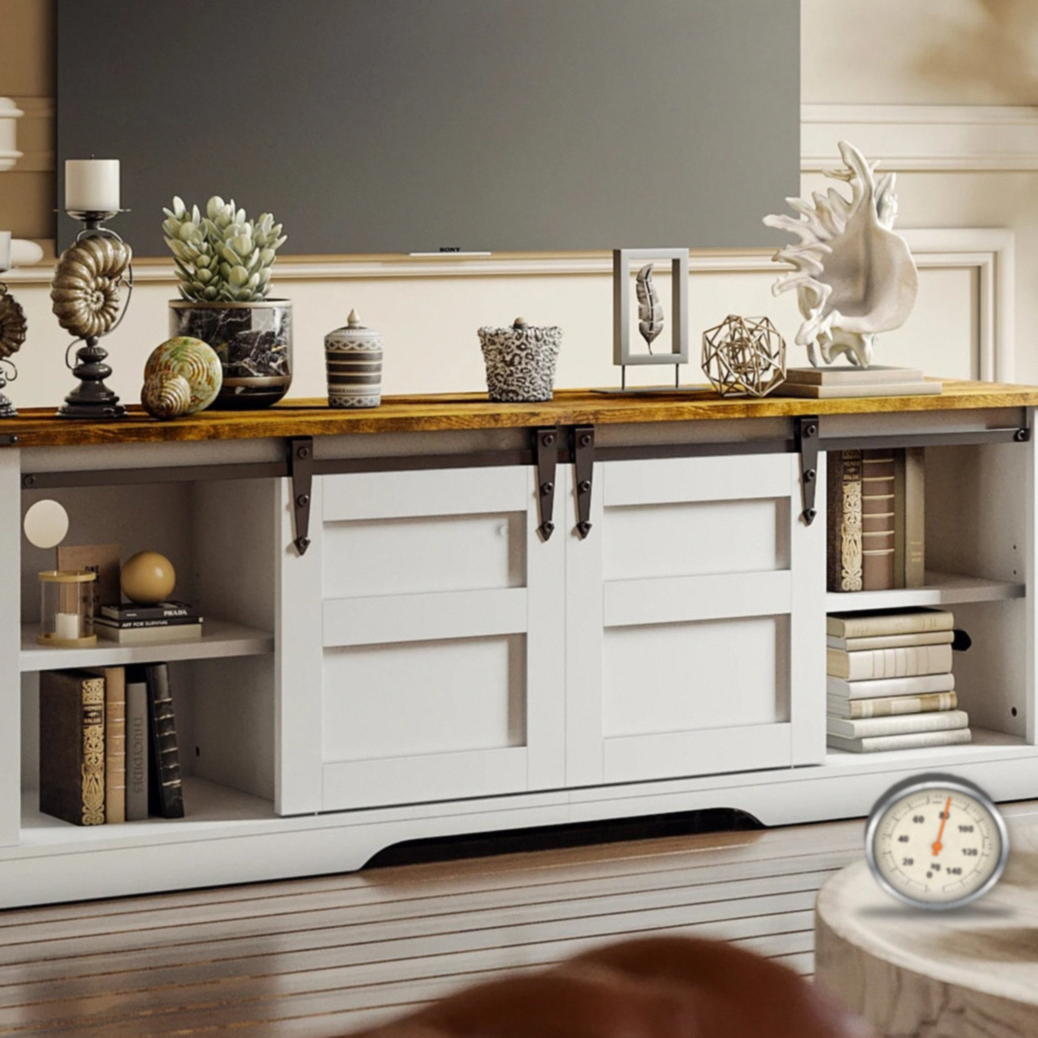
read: {"value": 80, "unit": "kg"}
